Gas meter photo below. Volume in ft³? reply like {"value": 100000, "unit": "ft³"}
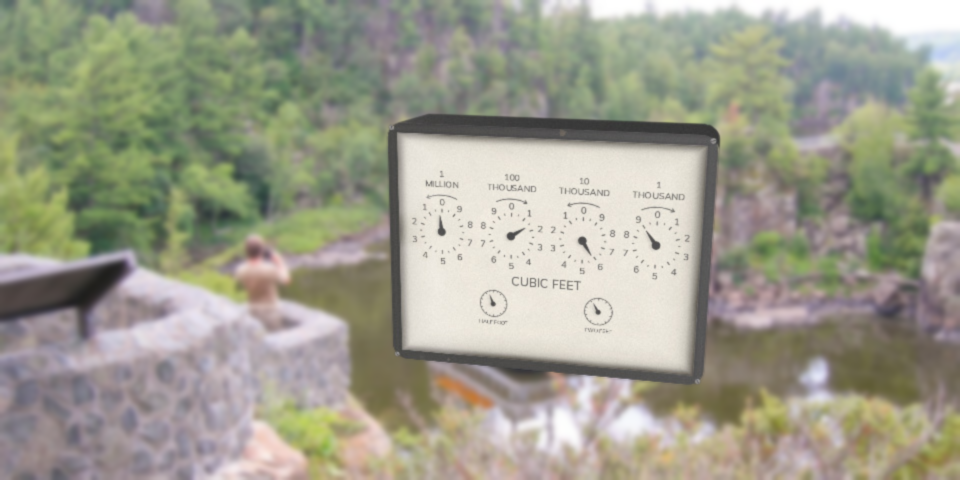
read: {"value": 15900, "unit": "ft³"}
